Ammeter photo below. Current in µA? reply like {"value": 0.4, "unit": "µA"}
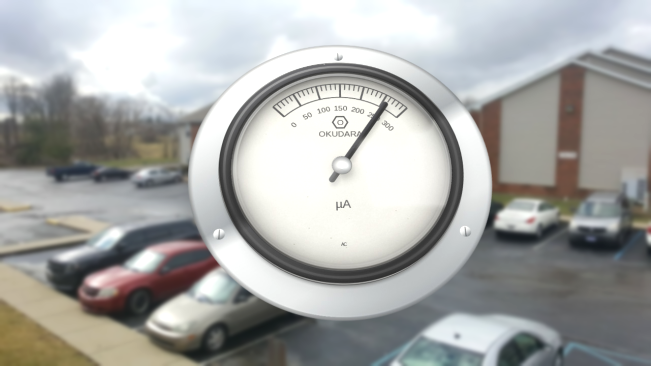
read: {"value": 260, "unit": "µA"}
